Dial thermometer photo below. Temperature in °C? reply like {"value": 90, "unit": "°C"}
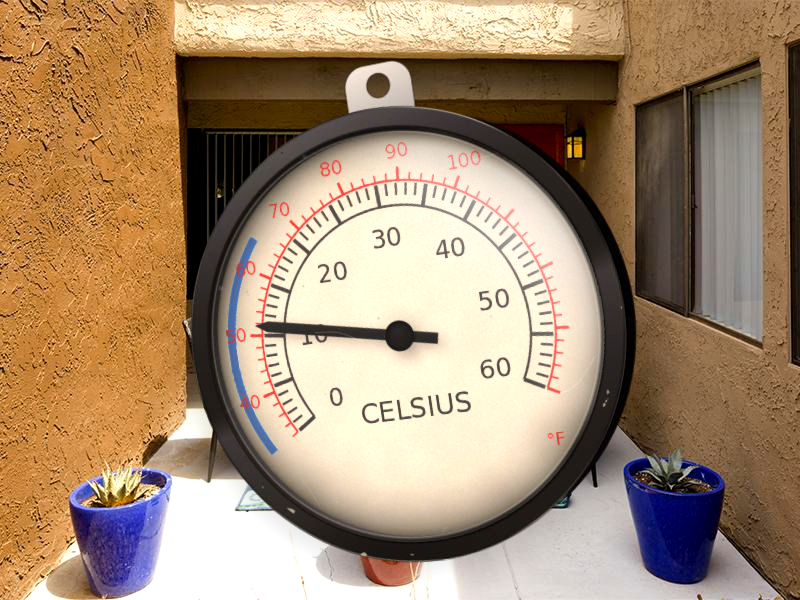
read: {"value": 11, "unit": "°C"}
